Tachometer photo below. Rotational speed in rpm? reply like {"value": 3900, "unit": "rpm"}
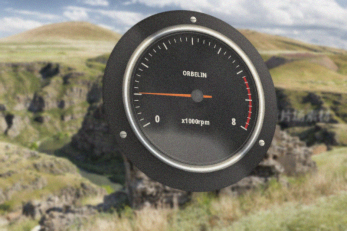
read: {"value": 1000, "unit": "rpm"}
